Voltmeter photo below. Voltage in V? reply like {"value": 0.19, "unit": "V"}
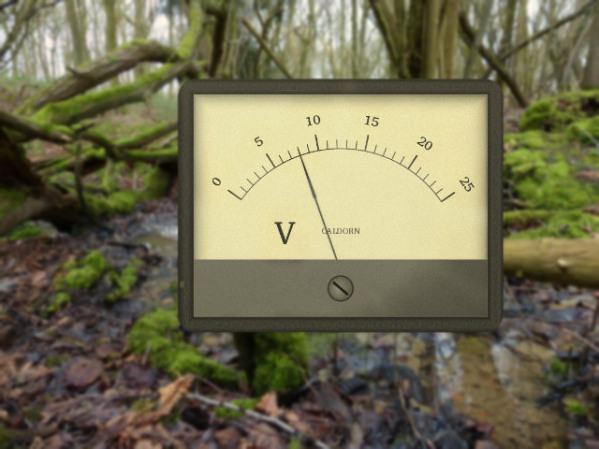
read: {"value": 8, "unit": "V"}
